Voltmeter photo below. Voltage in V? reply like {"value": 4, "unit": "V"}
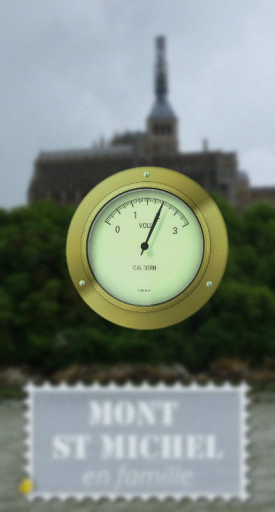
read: {"value": 2, "unit": "V"}
